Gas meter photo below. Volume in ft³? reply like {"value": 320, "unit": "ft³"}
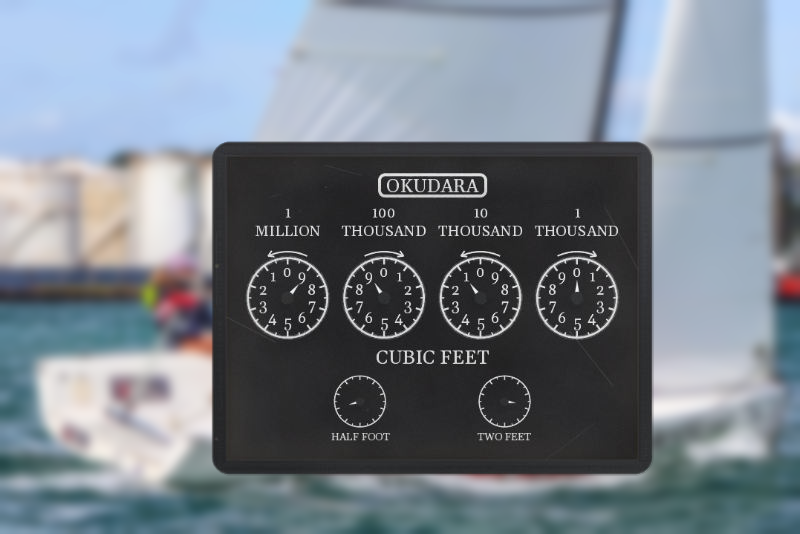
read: {"value": 891000, "unit": "ft³"}
